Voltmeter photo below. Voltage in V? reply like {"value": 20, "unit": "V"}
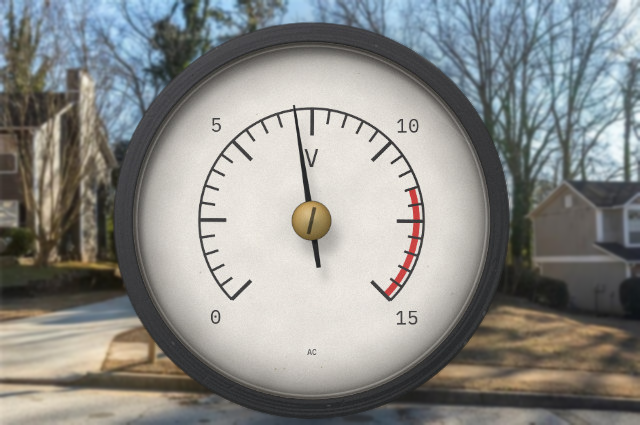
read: {"value": 7, "unit": "V"}
